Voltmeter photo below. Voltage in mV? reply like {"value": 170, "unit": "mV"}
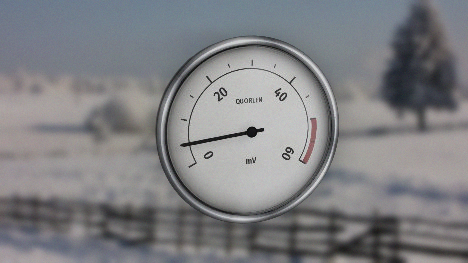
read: {"value": 5, "unit": "mV"}
